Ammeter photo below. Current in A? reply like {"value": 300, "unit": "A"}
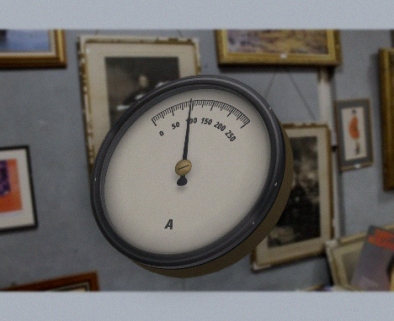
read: {"value": 100, "unit": "A"}
